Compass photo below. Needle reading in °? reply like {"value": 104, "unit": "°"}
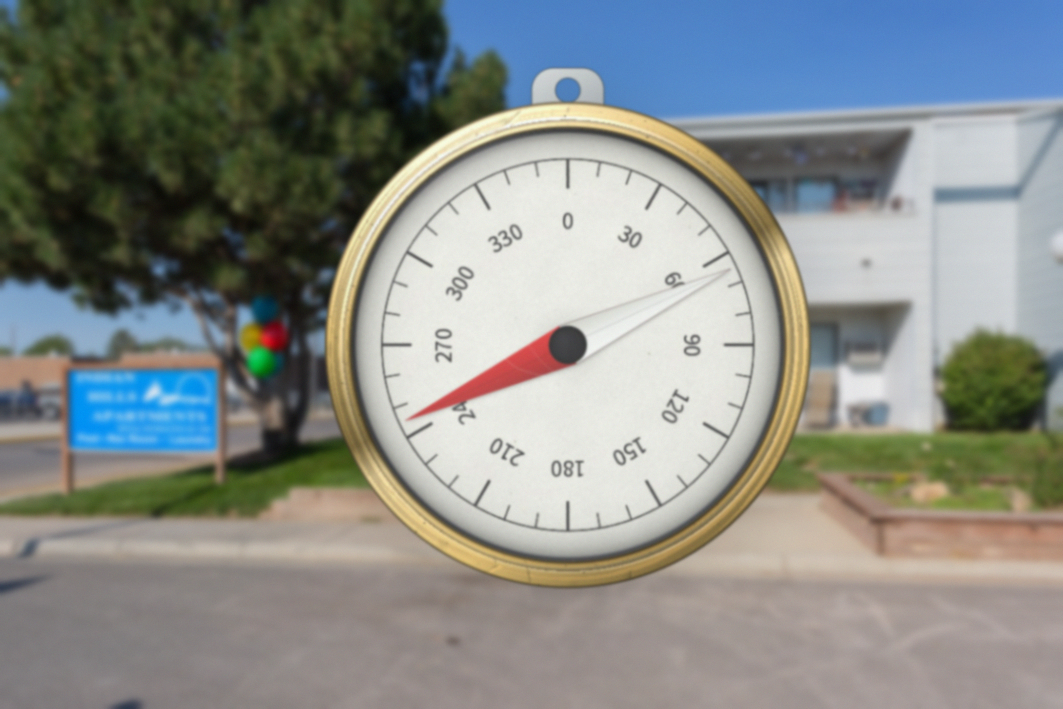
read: {"value": 245, "unit": "°"}
